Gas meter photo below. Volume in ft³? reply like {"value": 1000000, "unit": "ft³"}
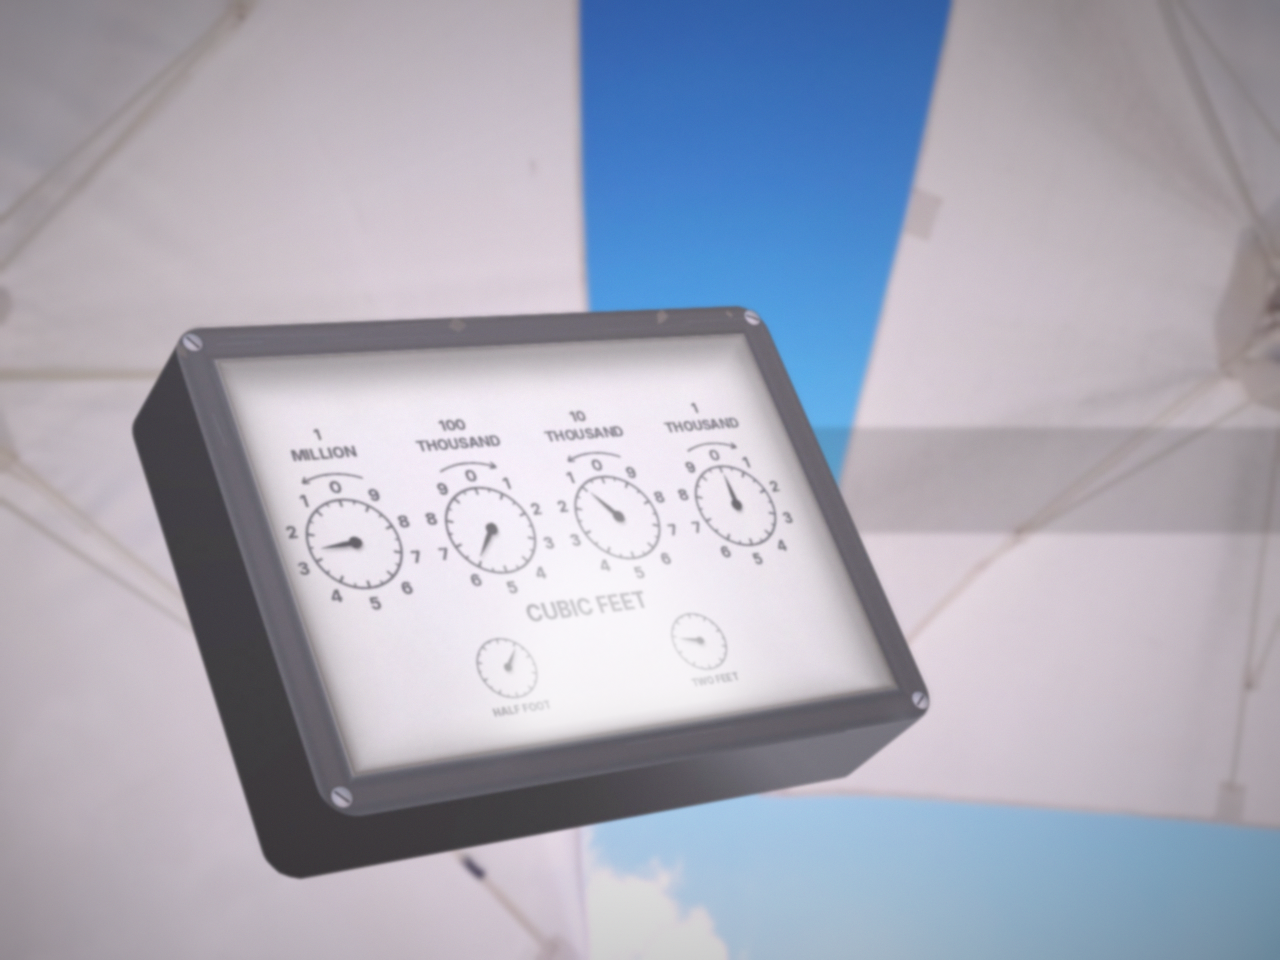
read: {"value": 261000, "unit": "ft³"}
